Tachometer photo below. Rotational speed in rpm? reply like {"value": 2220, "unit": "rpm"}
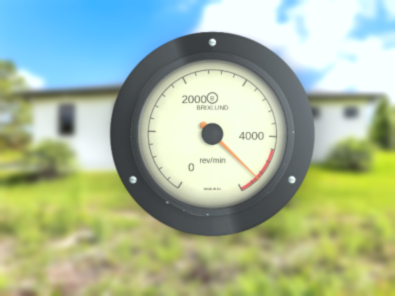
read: {"value": 4700, "unit": "rpm"}
